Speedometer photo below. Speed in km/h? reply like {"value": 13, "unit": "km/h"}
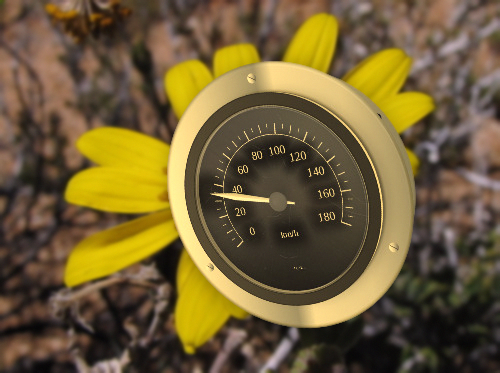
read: {"value": 35, "unit": "km/h"}
